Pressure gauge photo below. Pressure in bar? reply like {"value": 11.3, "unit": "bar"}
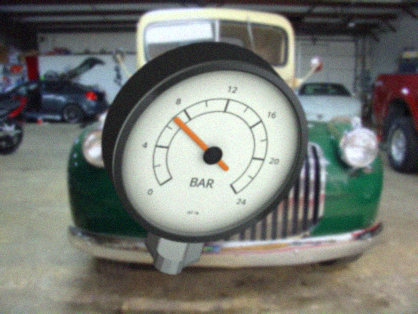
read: {"value": 7, "unit": "bar"}
